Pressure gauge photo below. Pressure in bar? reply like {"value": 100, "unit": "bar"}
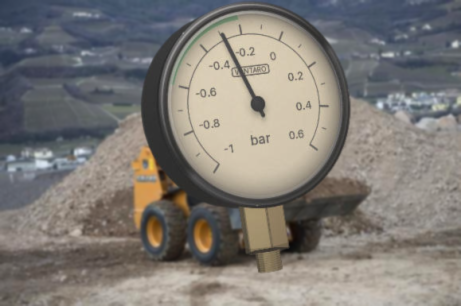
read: {"value": -0.3, "unit": "bar"}
